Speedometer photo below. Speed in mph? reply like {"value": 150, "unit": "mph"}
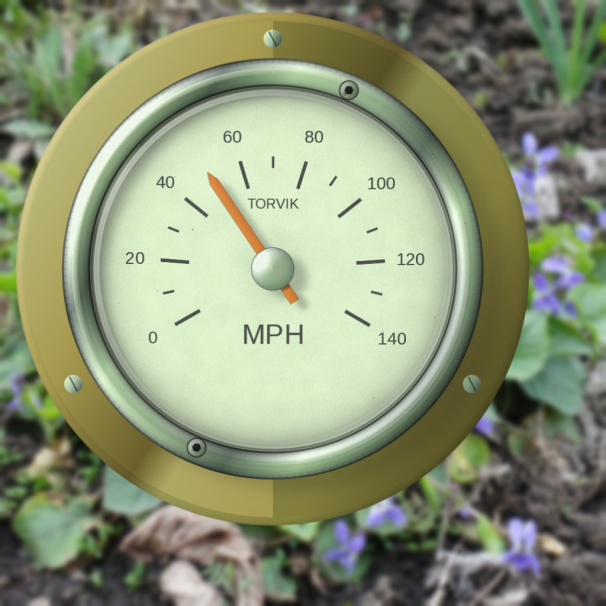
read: {"value": 50, "unit": "mph"}
